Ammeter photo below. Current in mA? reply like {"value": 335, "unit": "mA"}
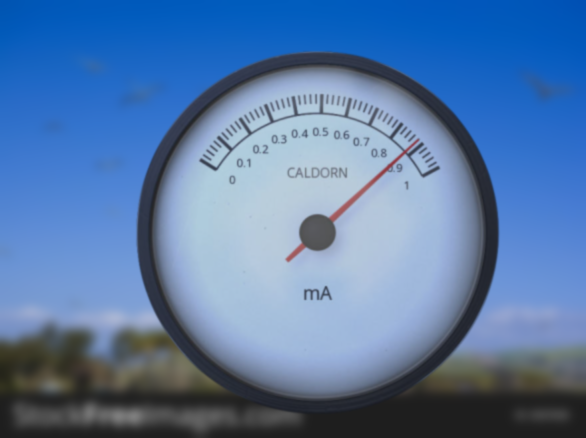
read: {"value": 0.88, "unit": "mA"}
